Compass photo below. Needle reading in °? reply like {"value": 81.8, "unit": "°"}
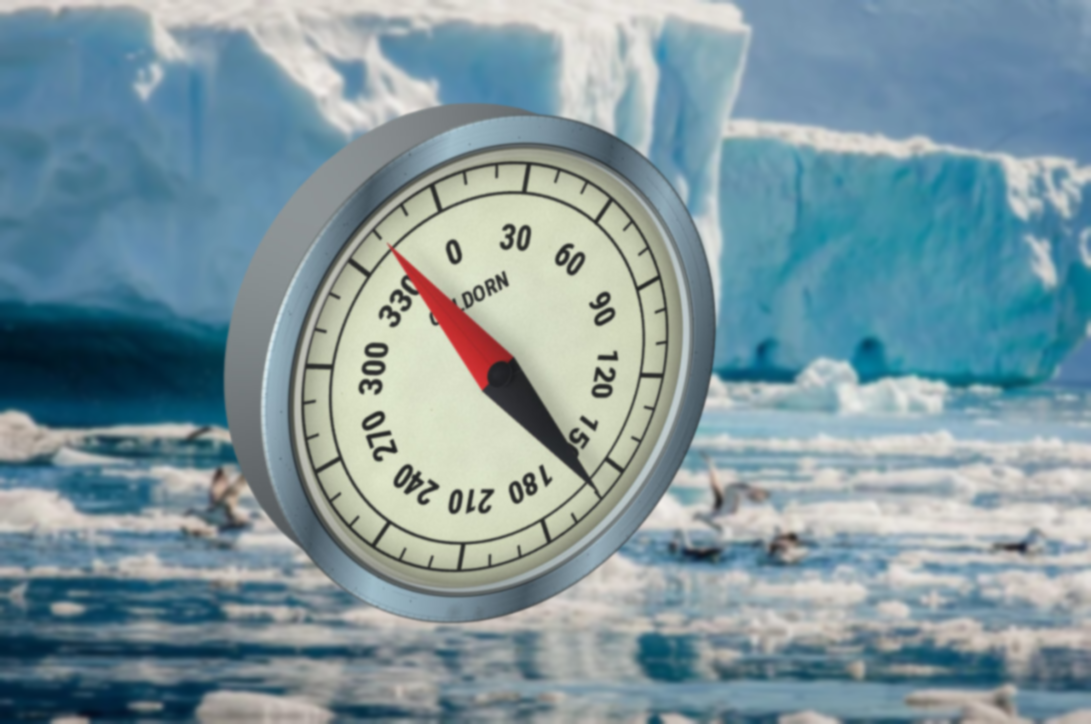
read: {"value": 340, "unit": "°"}
